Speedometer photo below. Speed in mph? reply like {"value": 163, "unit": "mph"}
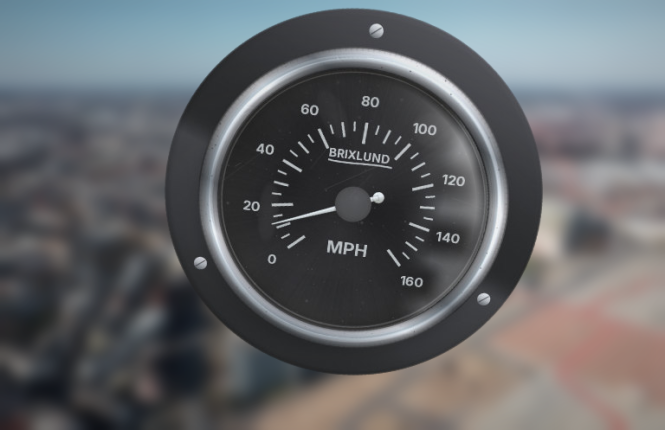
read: {"value": 12.5, "unit": "mph"}
